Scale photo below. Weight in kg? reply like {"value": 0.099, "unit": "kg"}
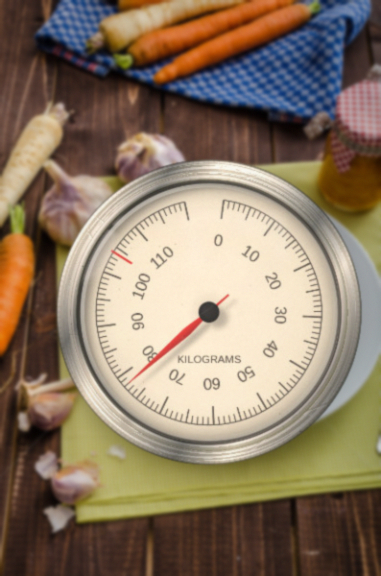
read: {"value": 78, "unit": "kg"}
